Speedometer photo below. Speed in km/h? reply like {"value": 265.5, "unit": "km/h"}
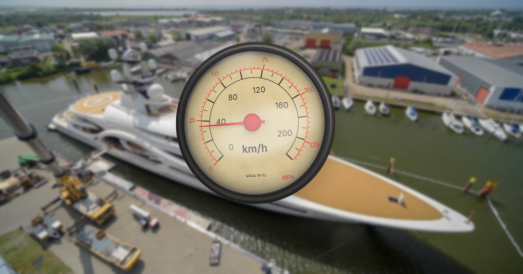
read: {"value": 35, "unit": "km/h"}
